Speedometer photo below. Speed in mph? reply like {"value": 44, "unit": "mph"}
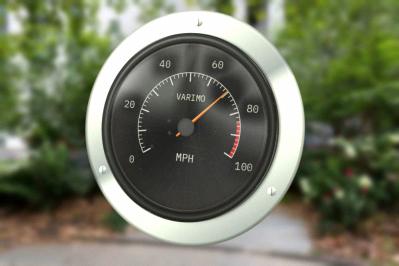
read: {"value": 70, "unit": "mph"}
